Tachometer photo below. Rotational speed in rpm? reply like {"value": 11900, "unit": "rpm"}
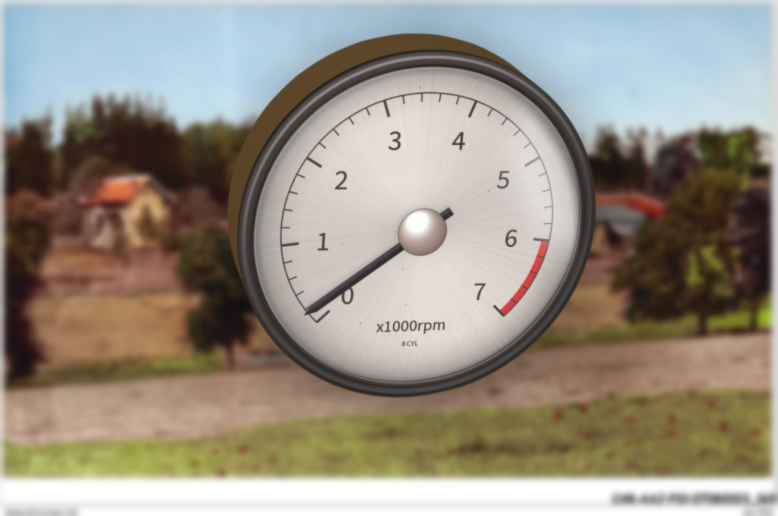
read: {"value": 200, "unit": "rpm"}
